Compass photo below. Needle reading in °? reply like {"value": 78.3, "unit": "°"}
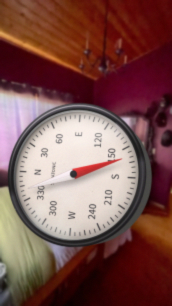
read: {"value": 160, "unit": "°"}
